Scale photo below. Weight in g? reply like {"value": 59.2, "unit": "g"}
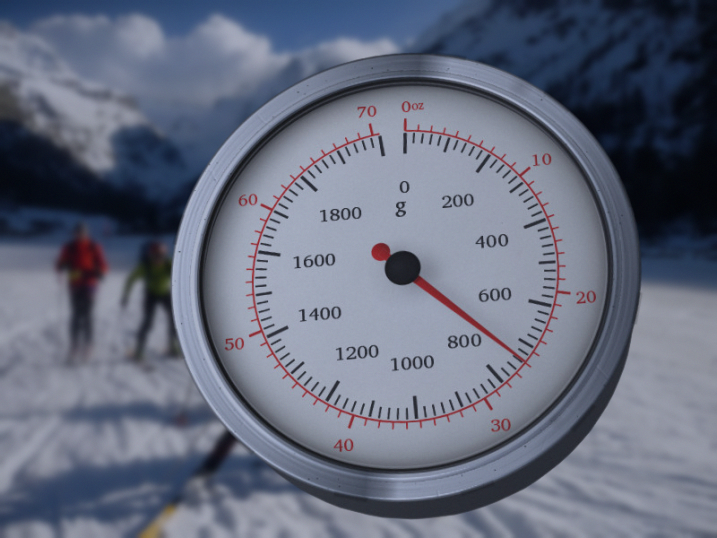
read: {"value": 740, "unit": "g"}
